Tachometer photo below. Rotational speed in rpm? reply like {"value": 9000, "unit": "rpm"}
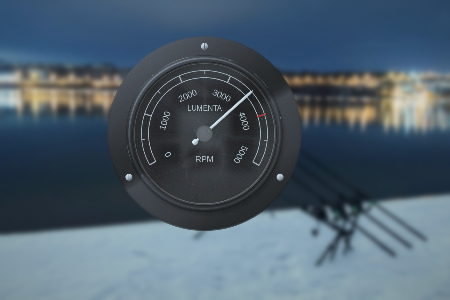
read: {"value": 3500, "unit": "rpm"}
